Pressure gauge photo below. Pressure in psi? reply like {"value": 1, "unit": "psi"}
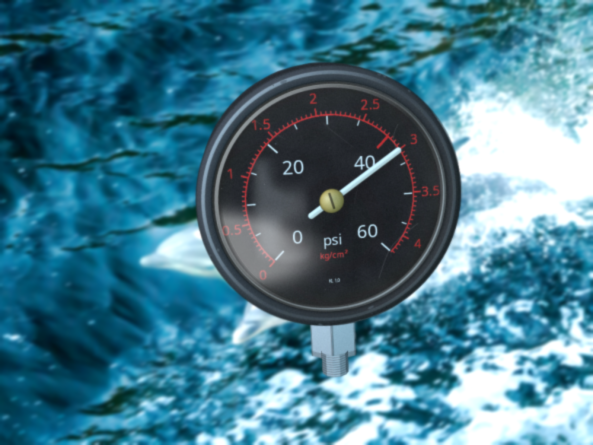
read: {"value": 42.5, "unit": "psi"}
